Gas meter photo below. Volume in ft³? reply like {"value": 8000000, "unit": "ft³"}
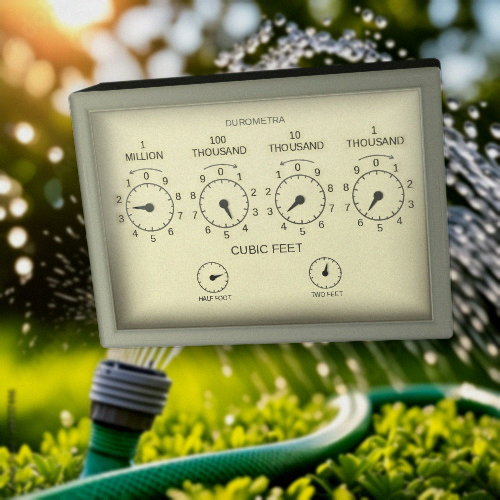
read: {"value": 243600, "unit": "ft³"}
